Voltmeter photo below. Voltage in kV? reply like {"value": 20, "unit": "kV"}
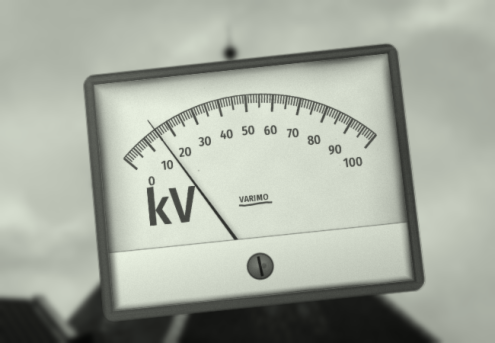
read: {"value": 15, "unit": "kV"}
